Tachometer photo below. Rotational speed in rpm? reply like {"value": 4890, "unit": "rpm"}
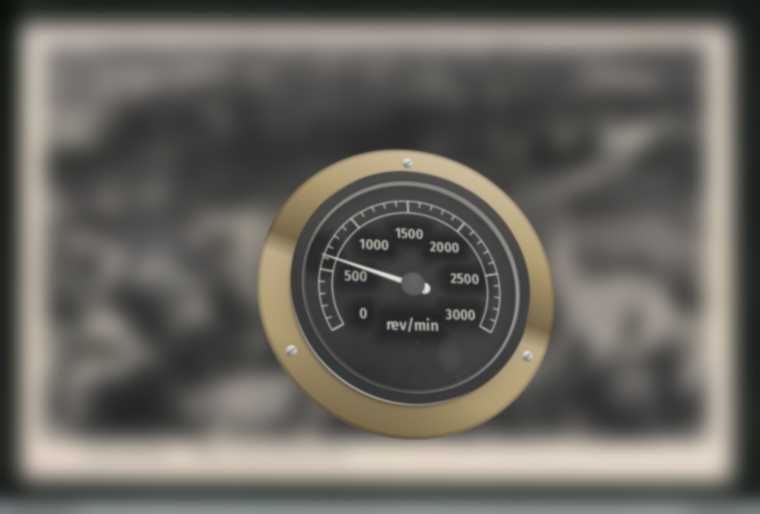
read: {"value": 600, "unit": "rpm"}
